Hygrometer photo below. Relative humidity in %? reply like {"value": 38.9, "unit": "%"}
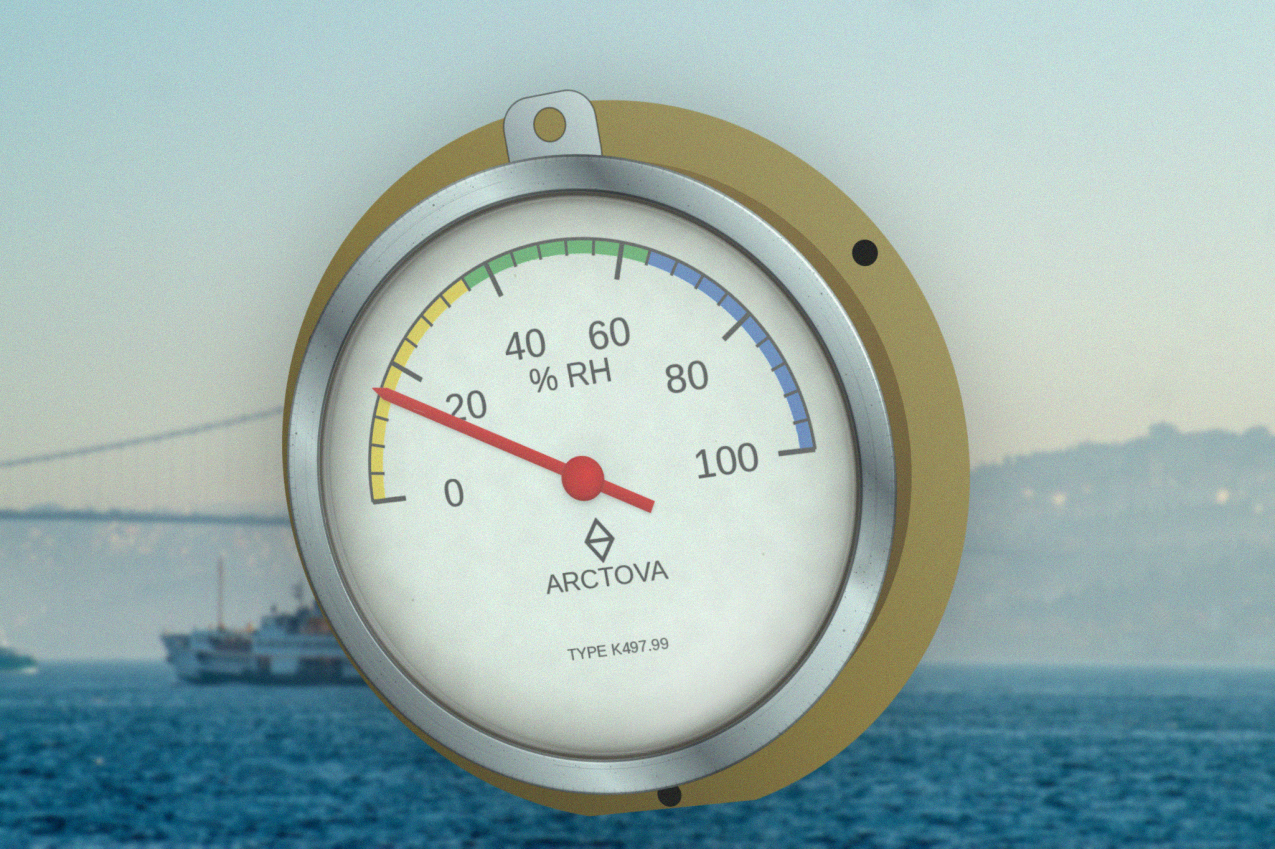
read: {"value": 16, "unit": "%"}
